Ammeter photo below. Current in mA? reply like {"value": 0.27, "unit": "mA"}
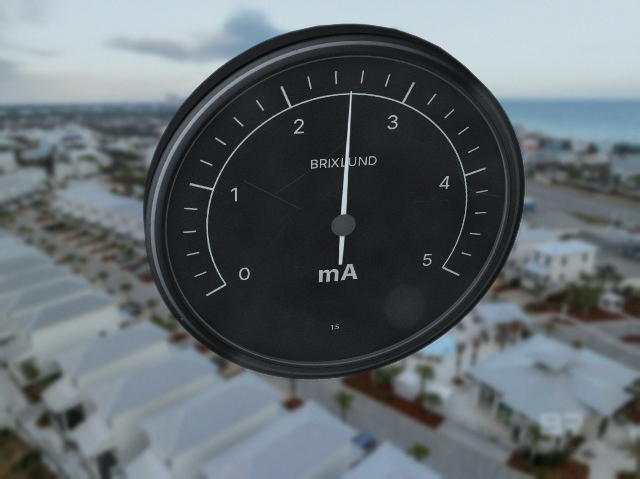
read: {"value": 2.5, "unit": "mA"}
